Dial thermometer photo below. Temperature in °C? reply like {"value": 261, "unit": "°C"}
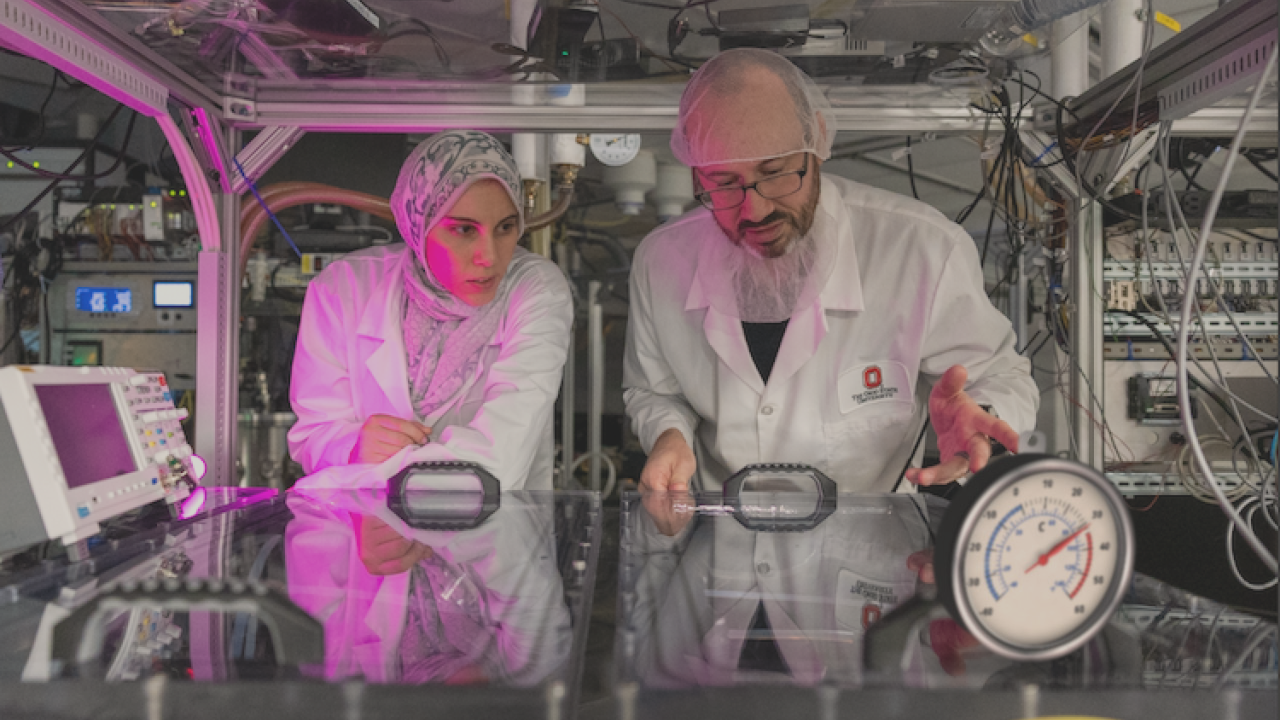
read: {"value": 30, "unit": "°C"}
